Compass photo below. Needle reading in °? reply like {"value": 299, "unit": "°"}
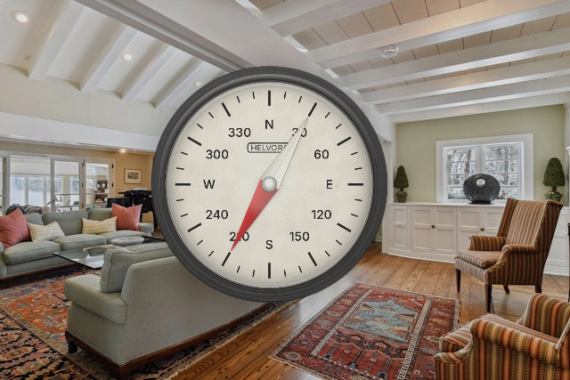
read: {"value": 210, "unit": "°"}
